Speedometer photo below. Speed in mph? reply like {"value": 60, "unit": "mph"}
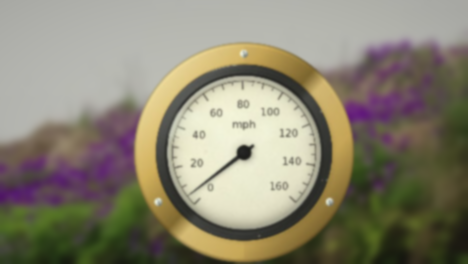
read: {"value": 5, "unit": "mph"}
